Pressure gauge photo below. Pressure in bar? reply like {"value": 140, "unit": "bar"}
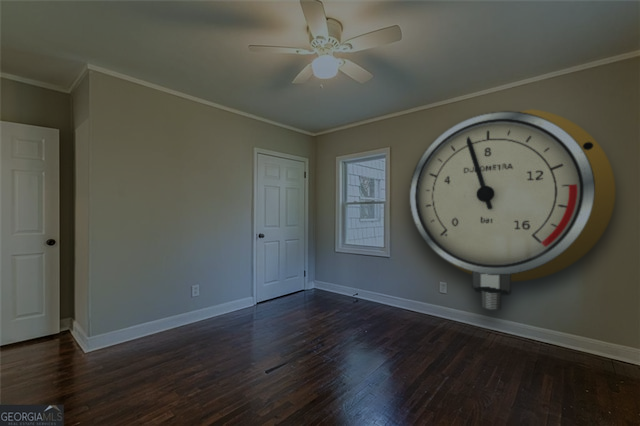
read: {"value": 7, "unit": "bar"}
